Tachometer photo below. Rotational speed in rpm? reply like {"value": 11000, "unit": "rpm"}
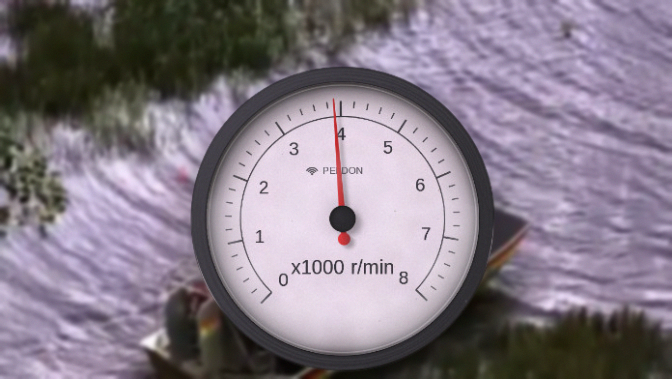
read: {"value": 3900, "unit": "rpm"}
